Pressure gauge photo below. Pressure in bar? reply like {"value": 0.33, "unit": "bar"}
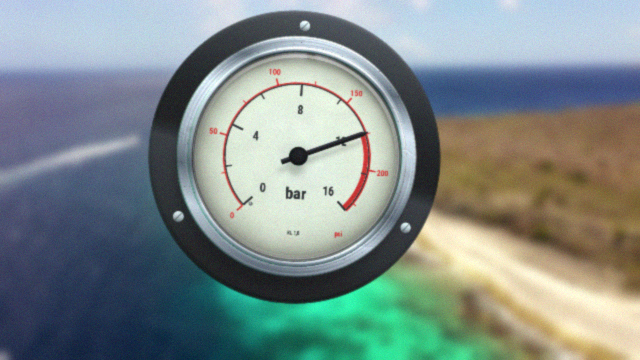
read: {"value": 12, "unit": "bar"}
